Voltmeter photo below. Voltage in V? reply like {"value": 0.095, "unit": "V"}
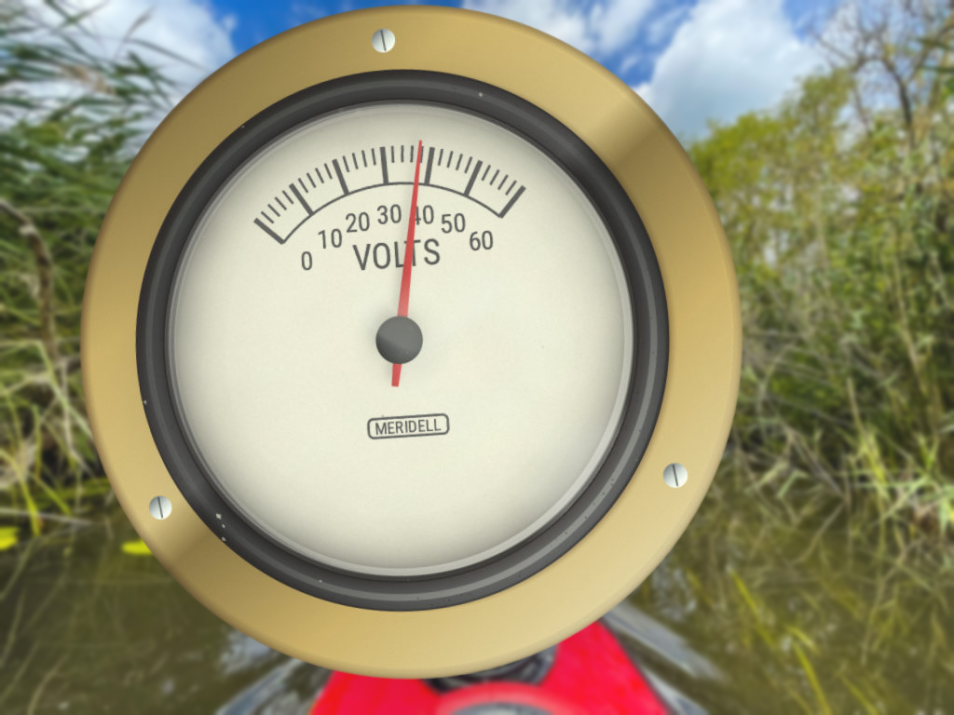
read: {"value": 38, "unit": "V"}
